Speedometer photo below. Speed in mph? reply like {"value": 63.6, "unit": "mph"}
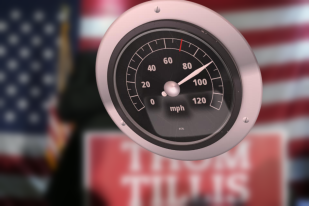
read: {"value": 90, "unit": "mph"}
